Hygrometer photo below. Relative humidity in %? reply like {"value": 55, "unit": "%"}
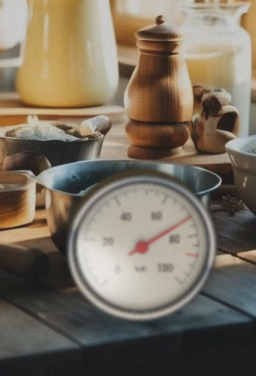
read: {"value": 72, "unit": "%"}
